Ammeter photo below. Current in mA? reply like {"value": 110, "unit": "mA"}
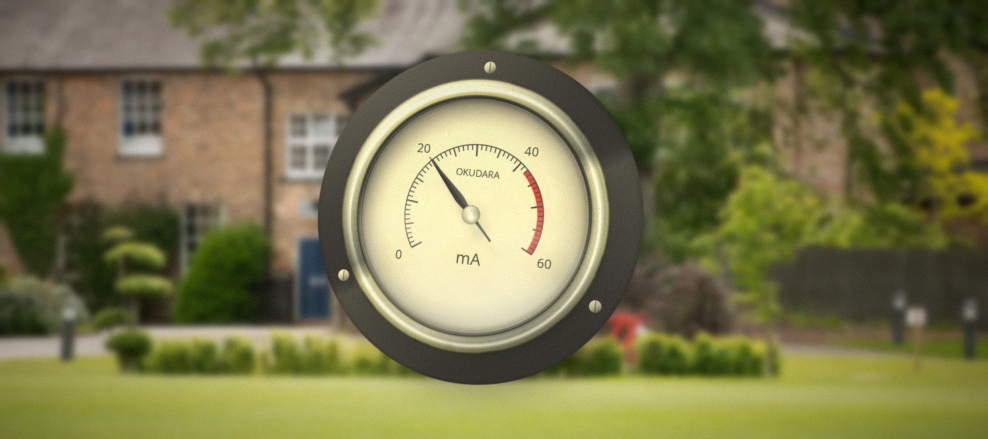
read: {"value": 20, "unit": "mA"}
